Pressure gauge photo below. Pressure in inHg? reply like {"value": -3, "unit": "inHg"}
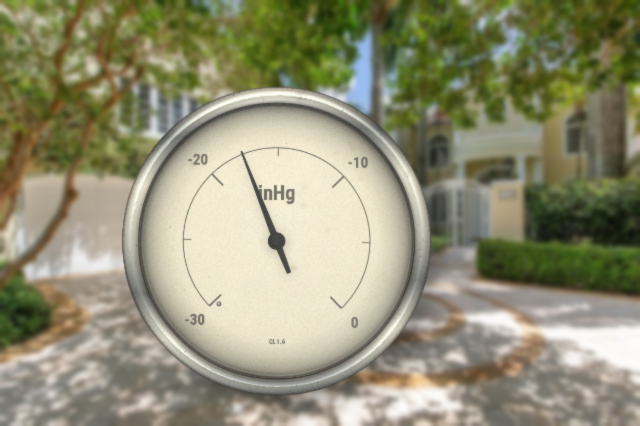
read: {"value": -17.5, "unit": "inHg"}
